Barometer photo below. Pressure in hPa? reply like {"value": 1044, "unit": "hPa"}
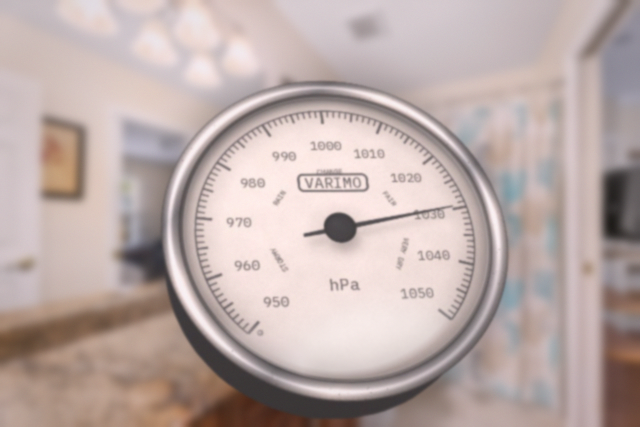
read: {"value": 1030, "unit": "hPa"}
